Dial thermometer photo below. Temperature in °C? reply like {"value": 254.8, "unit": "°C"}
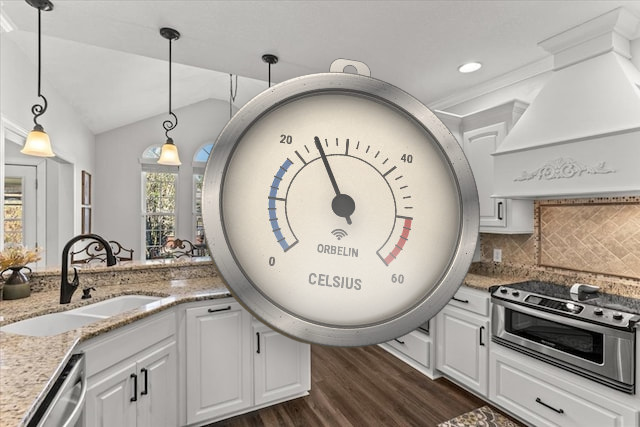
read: {"value": 24, "unit": "°C"}
